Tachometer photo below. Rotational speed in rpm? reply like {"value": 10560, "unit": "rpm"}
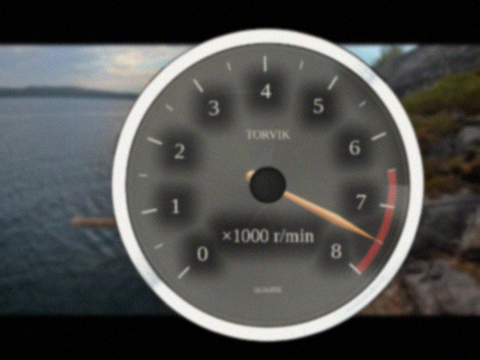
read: {"value": 7500, "unit": "rpm"}
